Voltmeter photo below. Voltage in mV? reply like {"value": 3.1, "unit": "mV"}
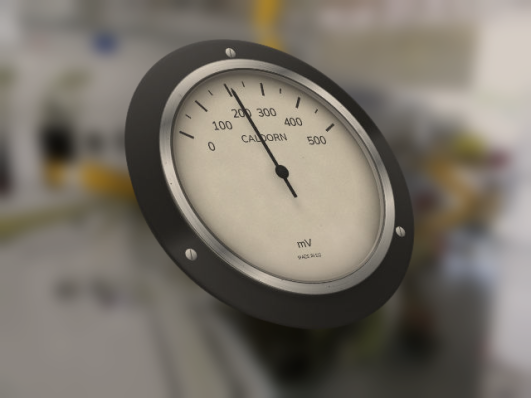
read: {"value": 200, "unit": "mV"}
